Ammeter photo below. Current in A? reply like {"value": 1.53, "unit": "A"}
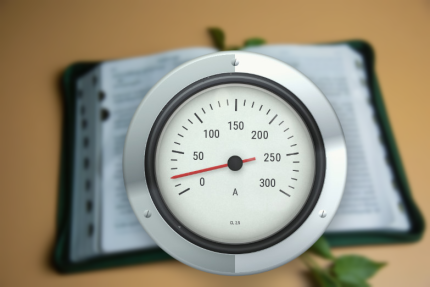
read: {"value": 20, "unit": "A"}
